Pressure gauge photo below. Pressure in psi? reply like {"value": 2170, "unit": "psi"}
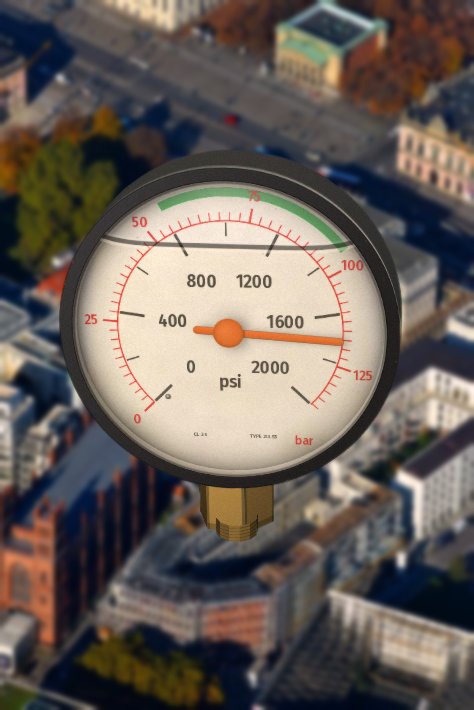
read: {"value": 1700, "unit": "psi"}
